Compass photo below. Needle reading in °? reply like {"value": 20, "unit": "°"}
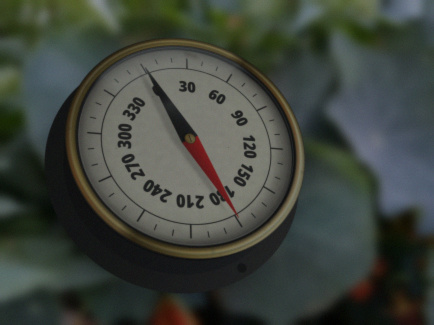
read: {"value": 180, "unit": "°"}
